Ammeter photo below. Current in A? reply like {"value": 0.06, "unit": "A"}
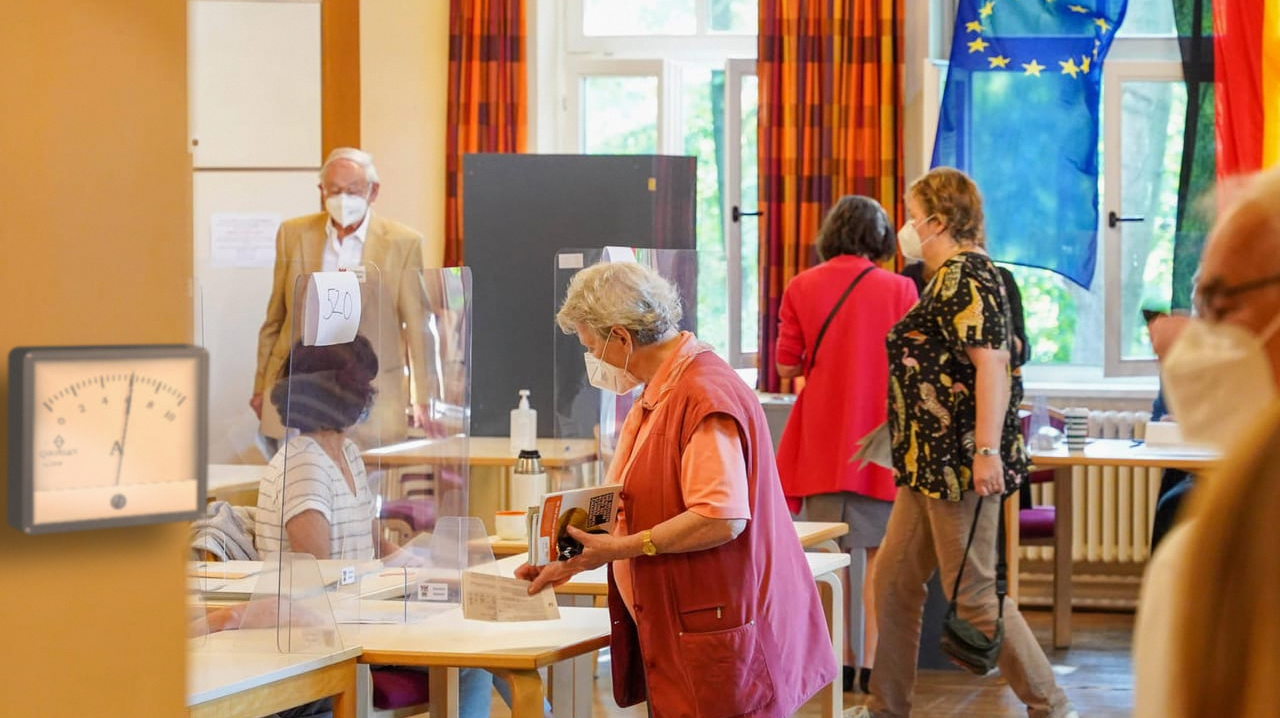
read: {"value": 6, "unit": "A"}
